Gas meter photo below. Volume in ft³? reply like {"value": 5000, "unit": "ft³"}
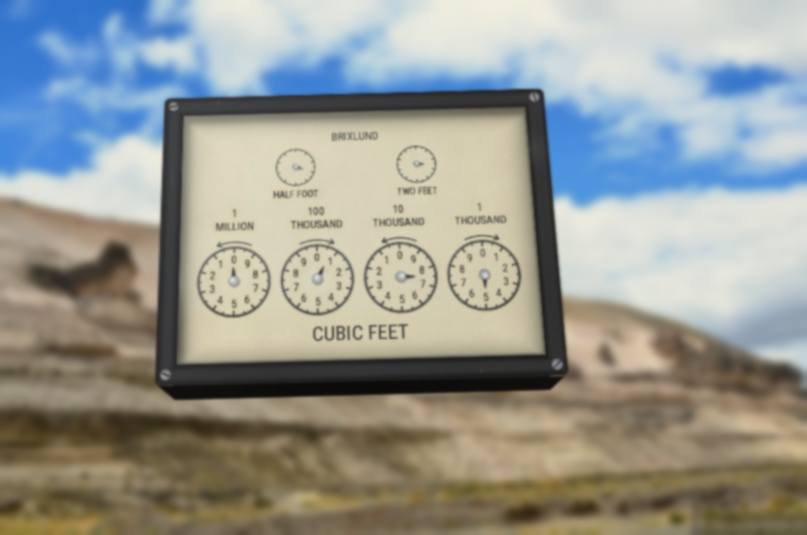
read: {"value": 7500, "unit": "ft³"}
